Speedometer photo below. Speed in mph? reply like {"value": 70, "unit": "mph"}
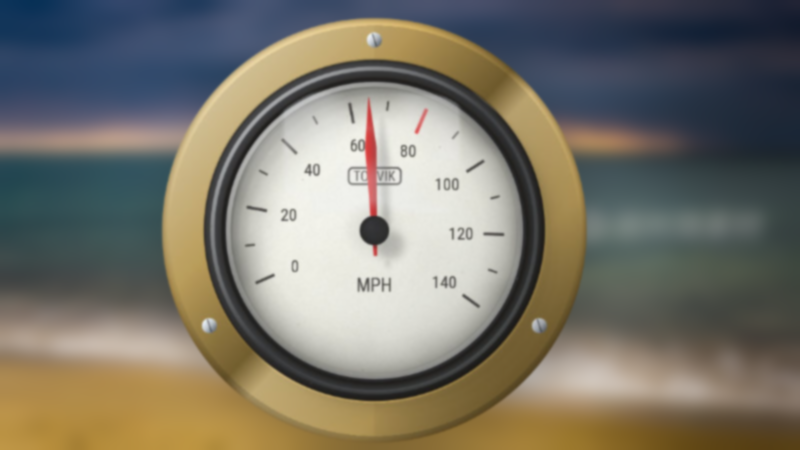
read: {"value": 65, "unit": "mph"}
